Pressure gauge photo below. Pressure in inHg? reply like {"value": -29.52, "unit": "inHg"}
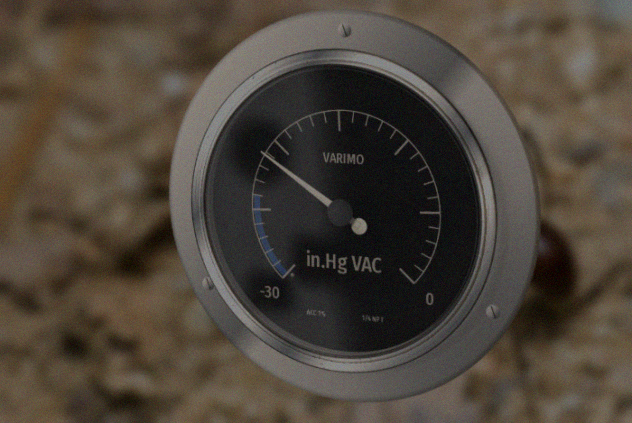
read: {"value": -21, "unit": "inHg"}
